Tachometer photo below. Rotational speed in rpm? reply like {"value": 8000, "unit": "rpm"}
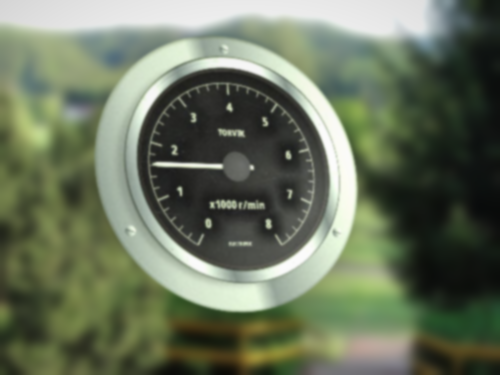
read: {"value": 1600, "unit": "rpm"}
